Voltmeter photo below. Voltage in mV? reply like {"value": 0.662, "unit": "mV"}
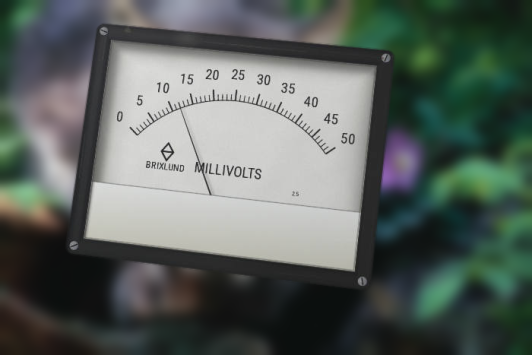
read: {"value": 12, "unit": "mV"}
